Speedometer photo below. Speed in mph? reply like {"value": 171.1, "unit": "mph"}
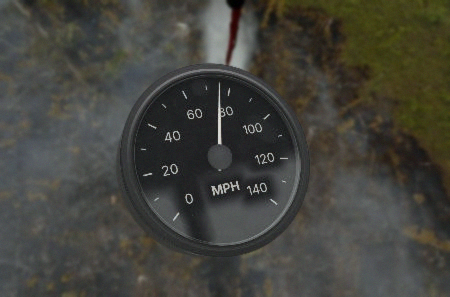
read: {"value": 75, "unit": "mph"}
